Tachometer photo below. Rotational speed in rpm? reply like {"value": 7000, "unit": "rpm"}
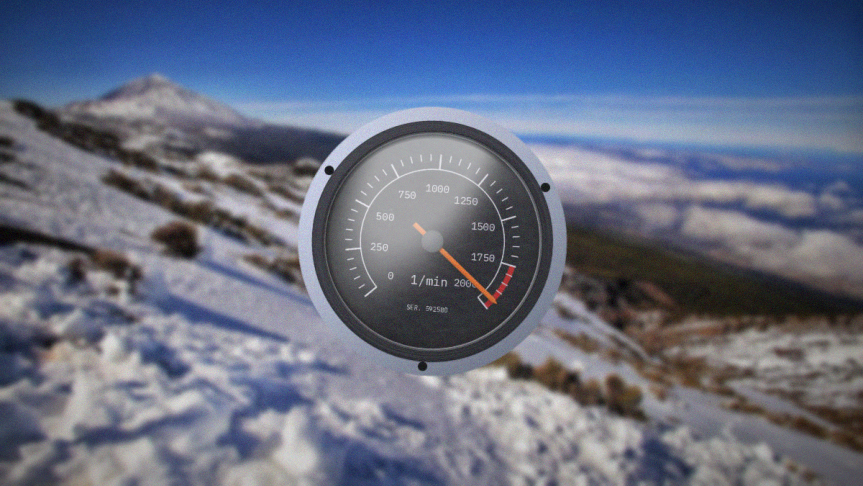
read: {"value": 1950, "unit": "rpm"}
